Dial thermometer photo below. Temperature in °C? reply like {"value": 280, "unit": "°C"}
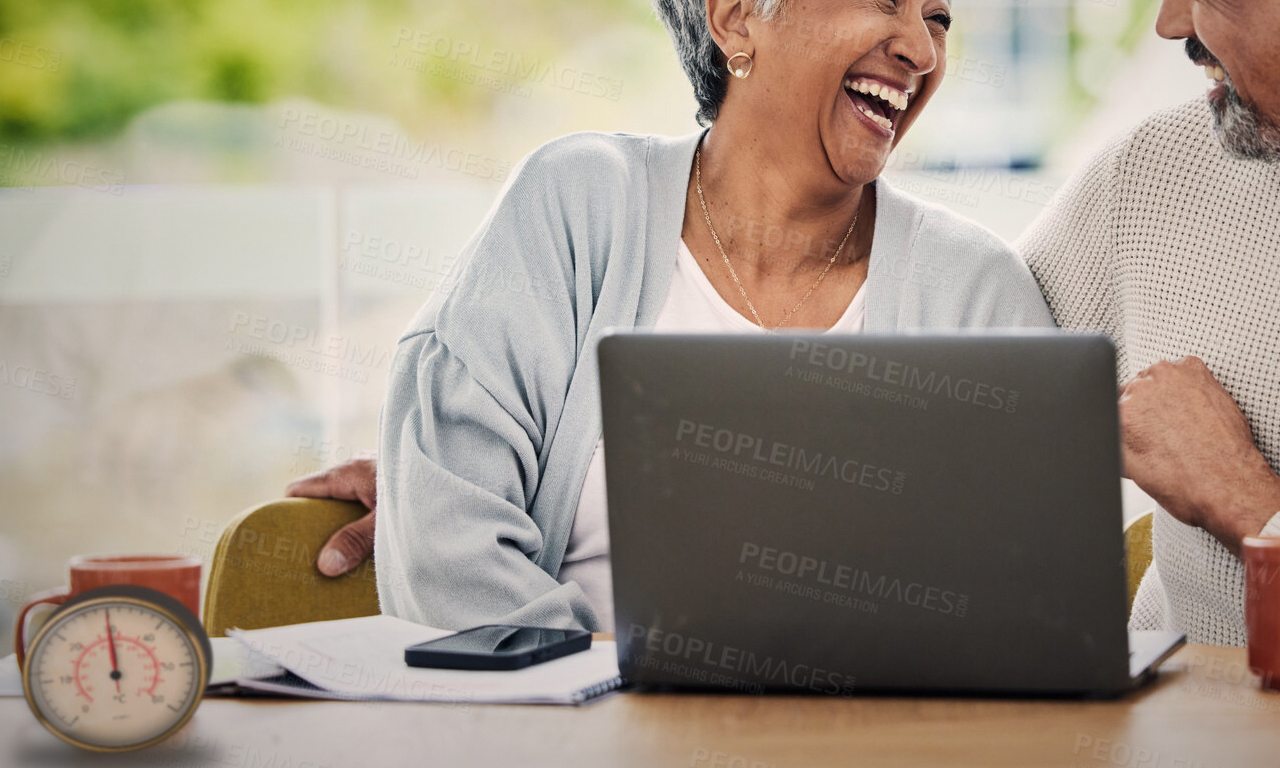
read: {"value": 30, "unit": "°C"}
